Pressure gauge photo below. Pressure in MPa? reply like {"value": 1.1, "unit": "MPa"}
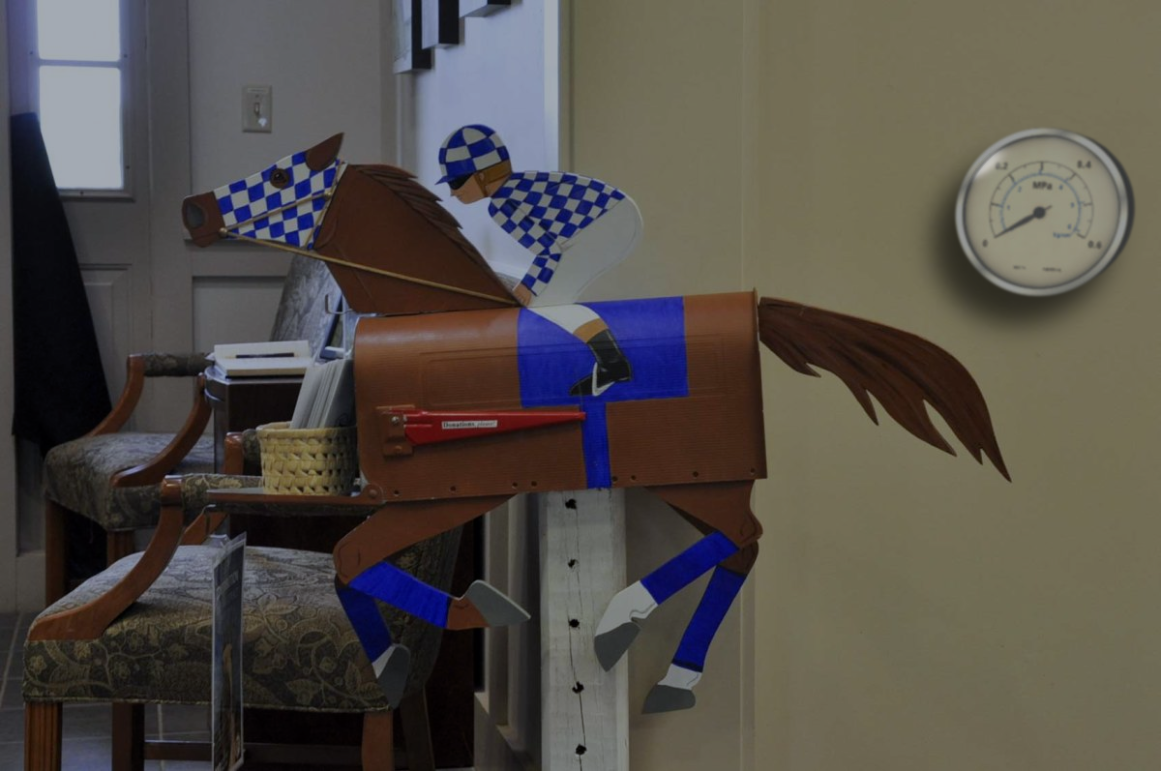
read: {"value": 0, "unit": "MPa"}
